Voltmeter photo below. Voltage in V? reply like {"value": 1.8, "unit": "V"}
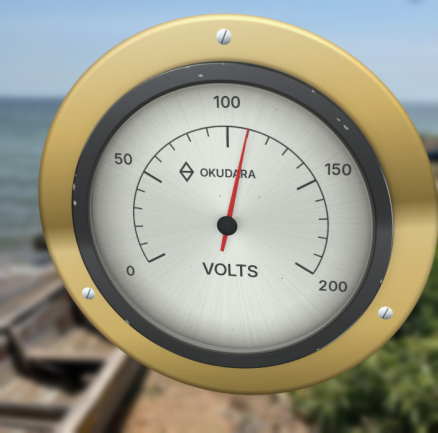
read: {"value": 110, "unit": "V"}
